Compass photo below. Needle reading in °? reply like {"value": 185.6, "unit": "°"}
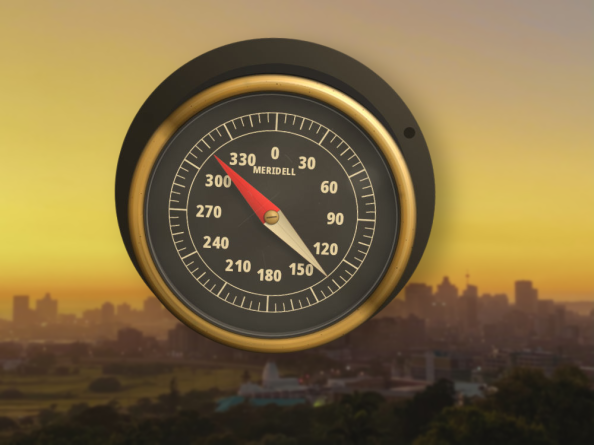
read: {"value": 315, "unit": "°"}
